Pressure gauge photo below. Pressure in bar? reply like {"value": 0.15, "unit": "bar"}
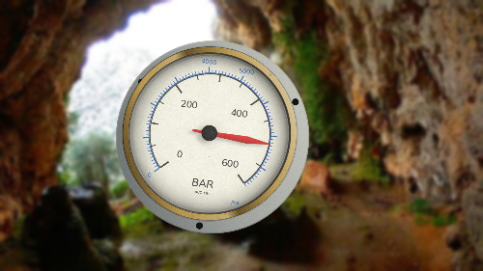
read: {"value": 500, "unit": "bar"}
